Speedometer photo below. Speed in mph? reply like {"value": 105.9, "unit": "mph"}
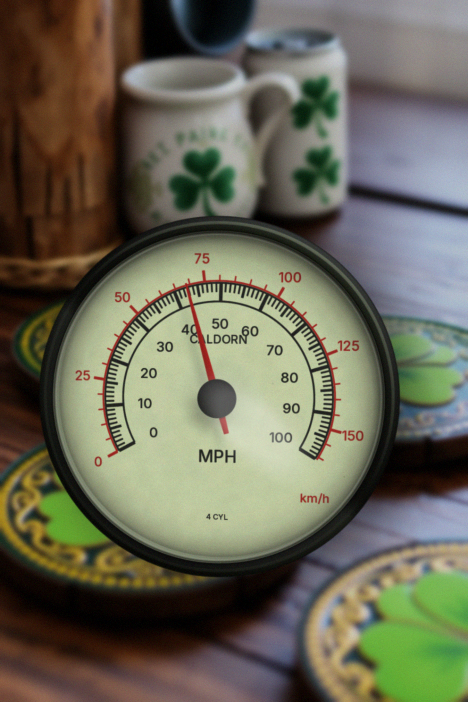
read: {"value": 43, "unit": "mph"}
